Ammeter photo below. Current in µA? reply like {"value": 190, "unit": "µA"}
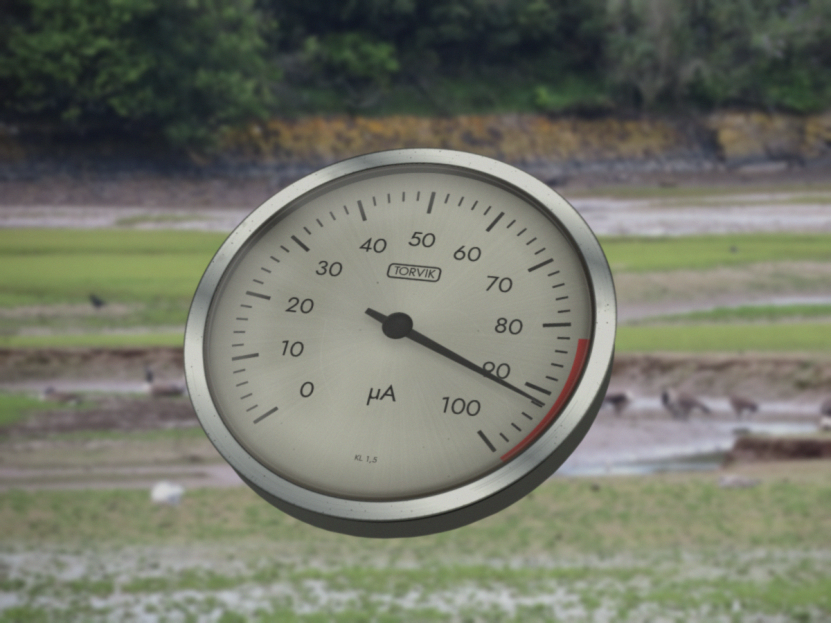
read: {"value": 92, "unit": "µA"}
